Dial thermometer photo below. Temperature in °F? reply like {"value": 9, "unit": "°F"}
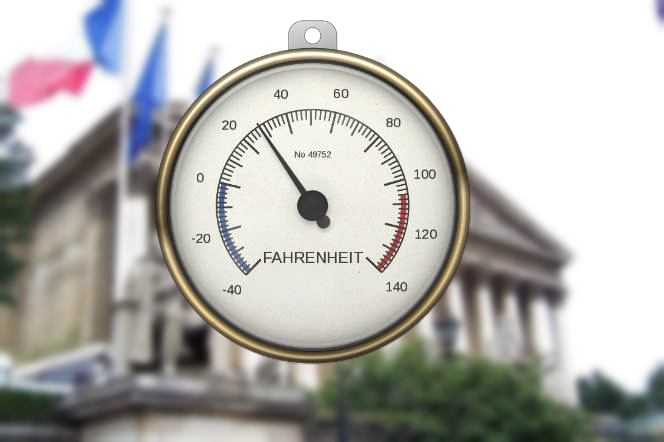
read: {"value": 28, "unit": "°F"}
